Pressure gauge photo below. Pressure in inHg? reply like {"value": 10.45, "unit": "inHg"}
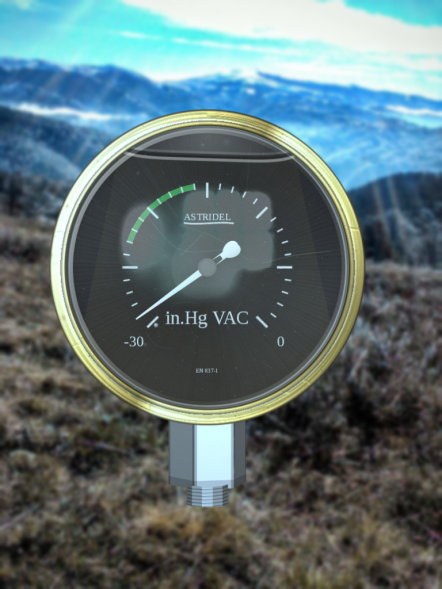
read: {"value": -29, "unit": "inHg"}
